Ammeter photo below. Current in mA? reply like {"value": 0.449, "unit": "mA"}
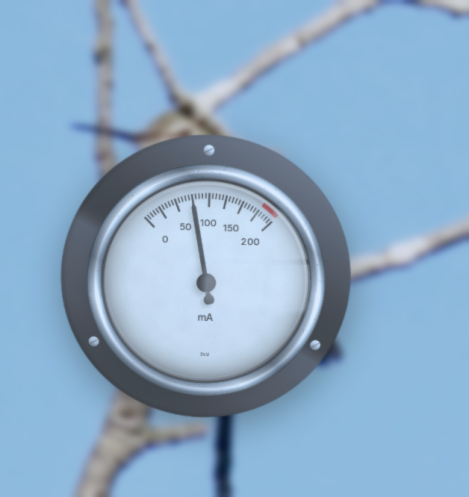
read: {"value": 75, "unit": "mA"}
